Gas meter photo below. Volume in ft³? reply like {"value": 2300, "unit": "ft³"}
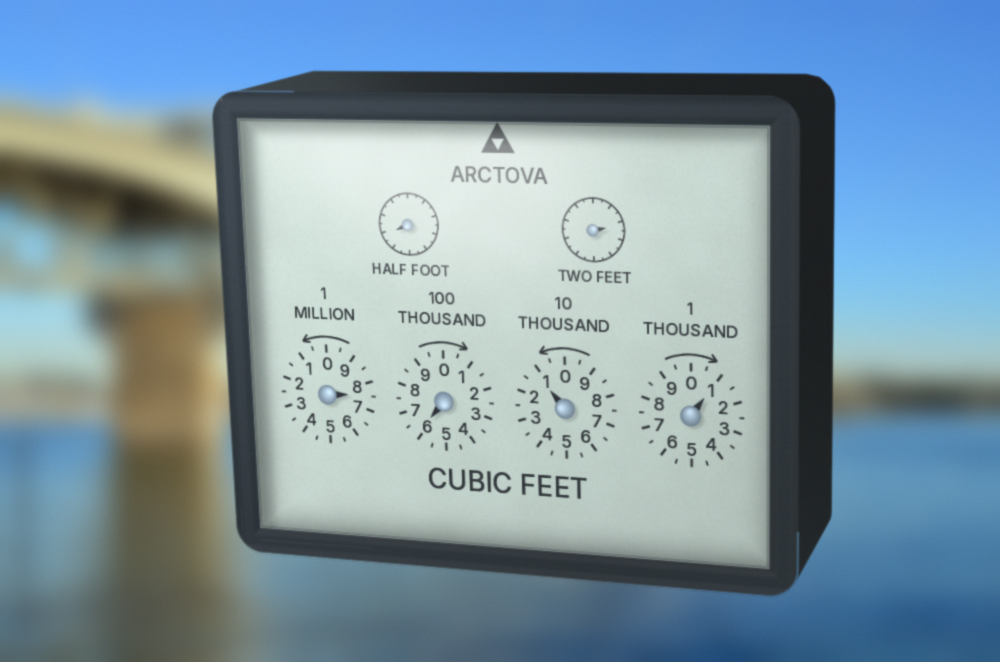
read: {"value": 761100, "unit": "ft³"}
